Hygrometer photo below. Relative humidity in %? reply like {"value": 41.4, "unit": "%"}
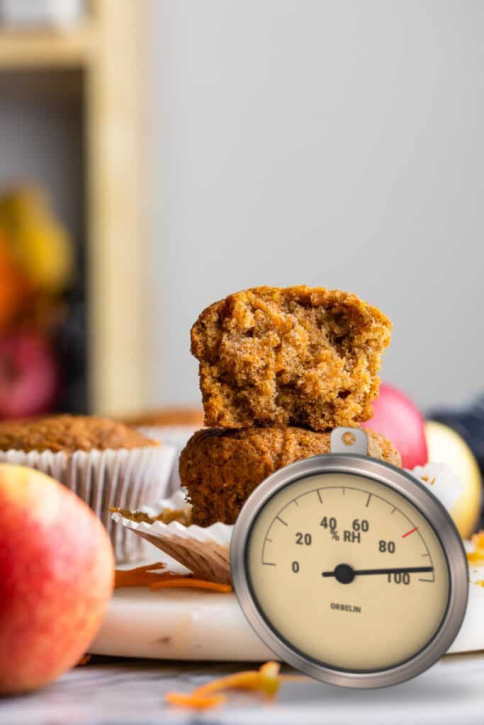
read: {"value": 95, "unit": "%"}
